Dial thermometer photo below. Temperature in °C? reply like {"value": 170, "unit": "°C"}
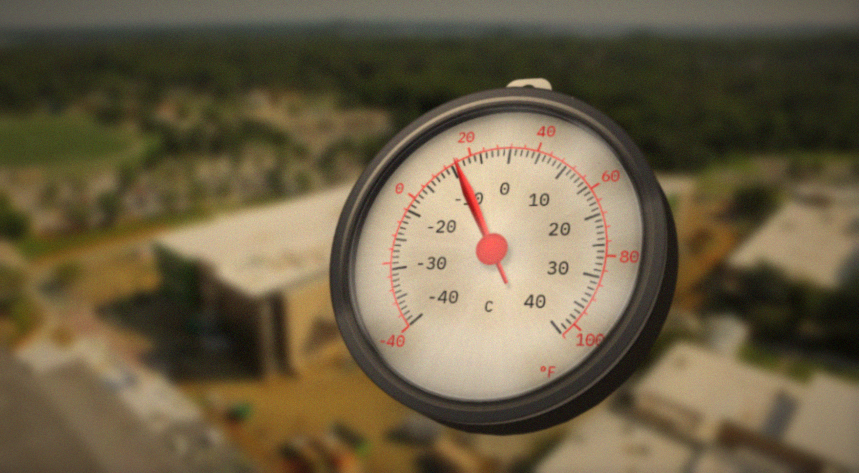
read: {"value": -9, "unit": "°C"}
